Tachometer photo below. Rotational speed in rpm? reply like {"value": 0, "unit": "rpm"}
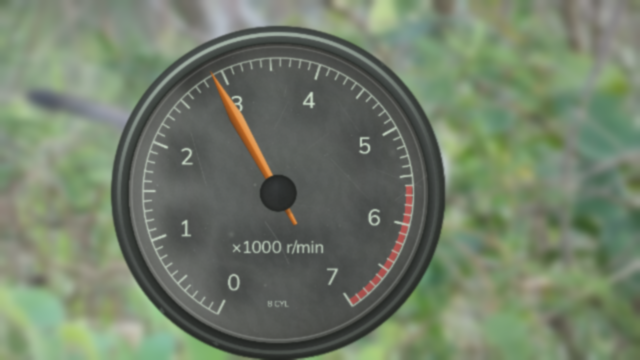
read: {"value": 2900, "unit": "rpm"}
